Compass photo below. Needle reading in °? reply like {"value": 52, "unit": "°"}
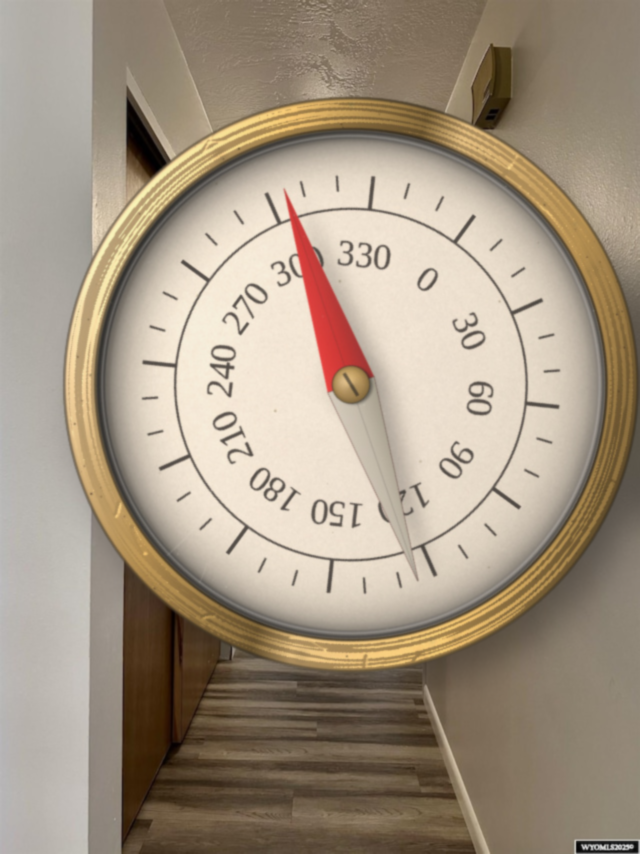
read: {"value": 305, "unit": "°"}
